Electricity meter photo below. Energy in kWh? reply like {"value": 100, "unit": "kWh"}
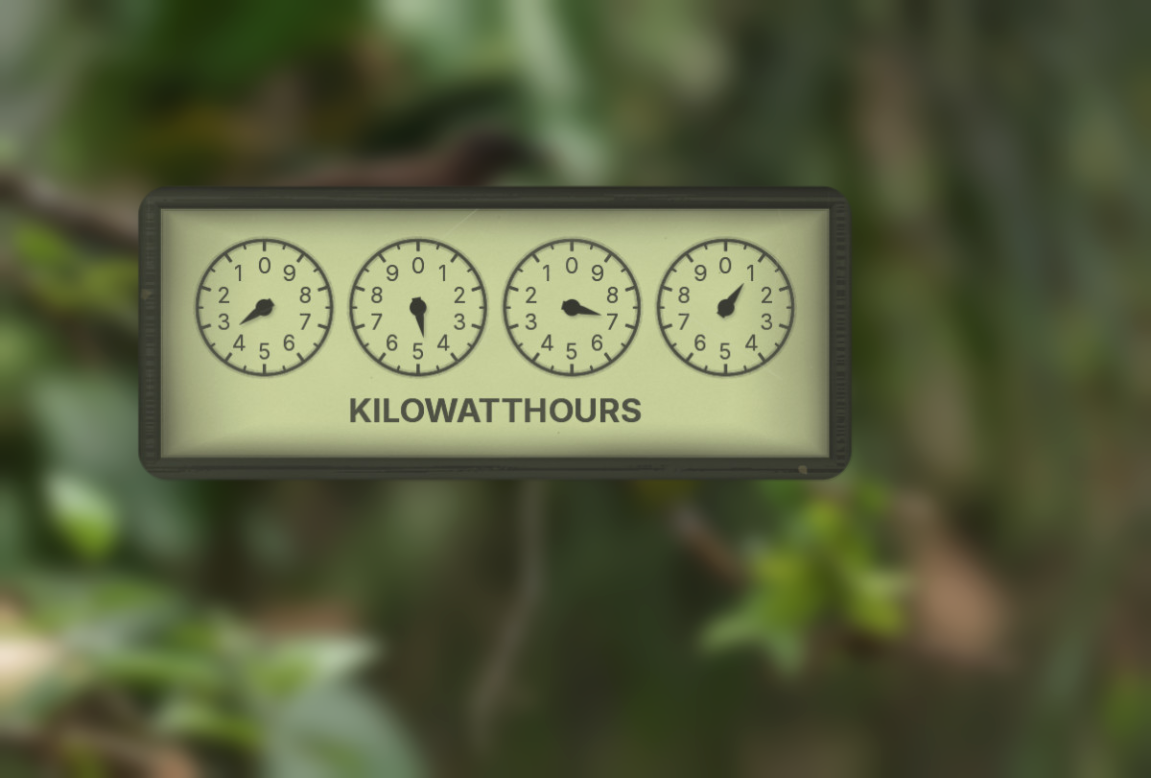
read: {"value": 3471, "unit": "kWh"}
